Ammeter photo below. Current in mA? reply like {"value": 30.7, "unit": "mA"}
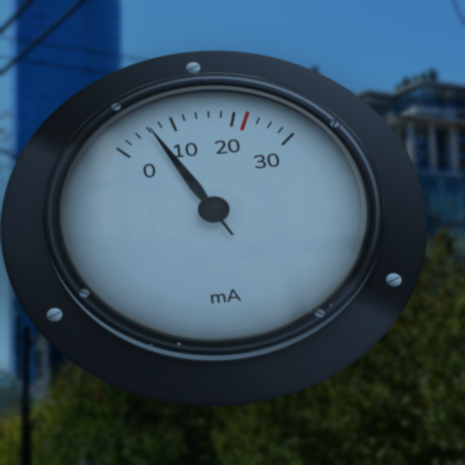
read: {"value": 6, "unit": "mA"}
